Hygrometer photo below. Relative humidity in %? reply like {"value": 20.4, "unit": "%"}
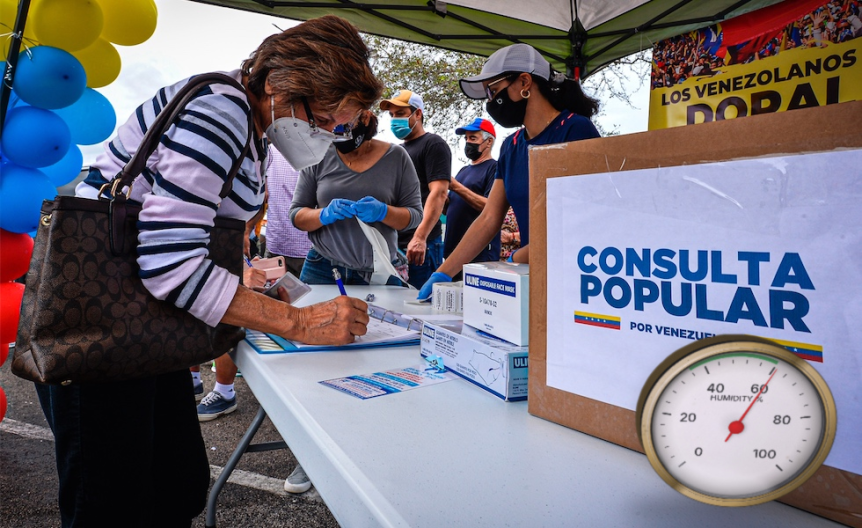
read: {"value": 60, "unit": "%"}
